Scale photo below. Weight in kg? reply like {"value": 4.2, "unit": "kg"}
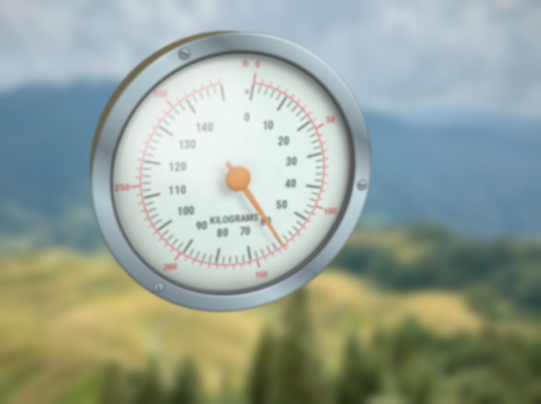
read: {"value": 60, "unit": "kg"}
